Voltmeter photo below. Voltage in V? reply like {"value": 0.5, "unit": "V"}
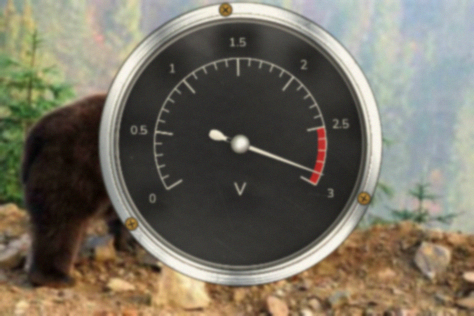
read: {"value": 2.9, "unit": "V"}
